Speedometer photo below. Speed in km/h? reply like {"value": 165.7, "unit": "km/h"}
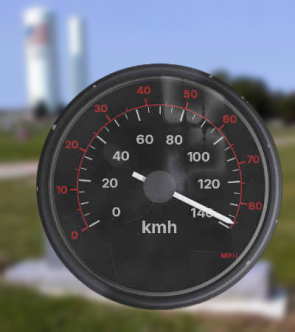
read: {"value": 137.5, "unit": "km/h"}
